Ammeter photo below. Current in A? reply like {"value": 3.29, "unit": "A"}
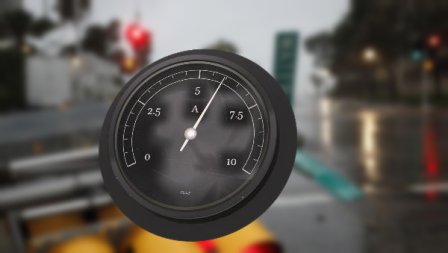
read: {"value": 6, "unit": "A"}
